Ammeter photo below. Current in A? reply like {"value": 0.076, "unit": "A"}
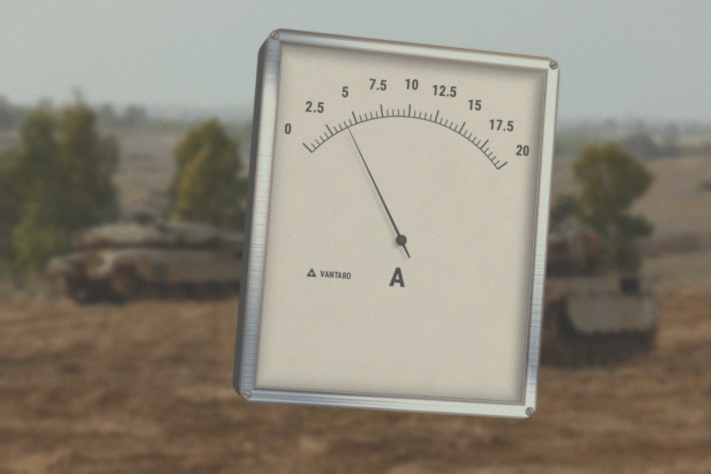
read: {"value": 4, "unit": "A"}
